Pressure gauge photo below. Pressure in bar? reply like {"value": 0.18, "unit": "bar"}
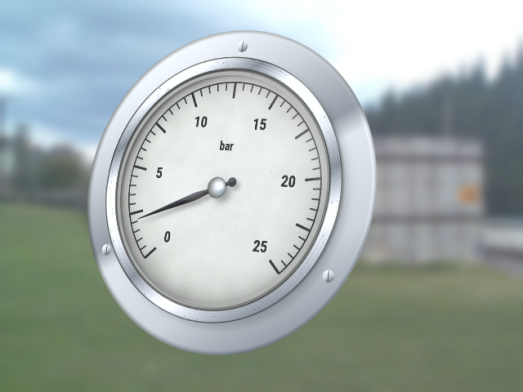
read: {"value": 2, "unit": "bar"}
